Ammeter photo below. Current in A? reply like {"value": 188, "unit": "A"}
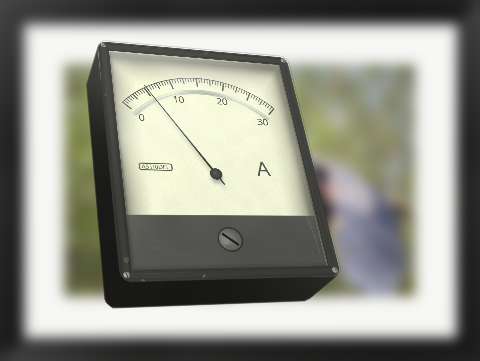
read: {"value": 5, "unit": "A"}
